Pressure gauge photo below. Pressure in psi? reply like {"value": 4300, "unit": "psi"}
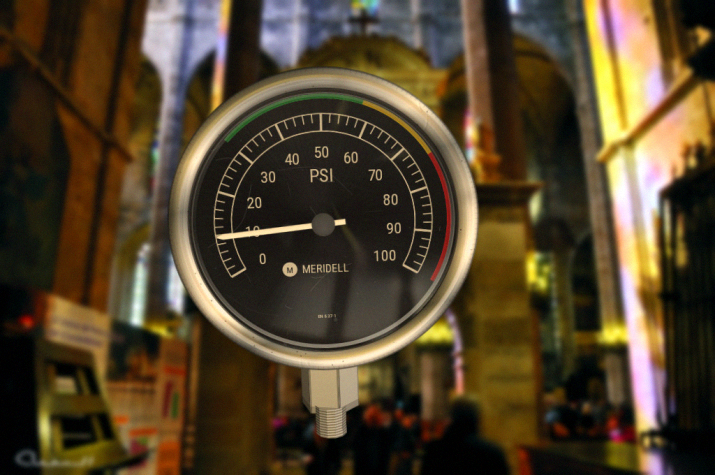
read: {"value": 10, "unit": "psi"}
